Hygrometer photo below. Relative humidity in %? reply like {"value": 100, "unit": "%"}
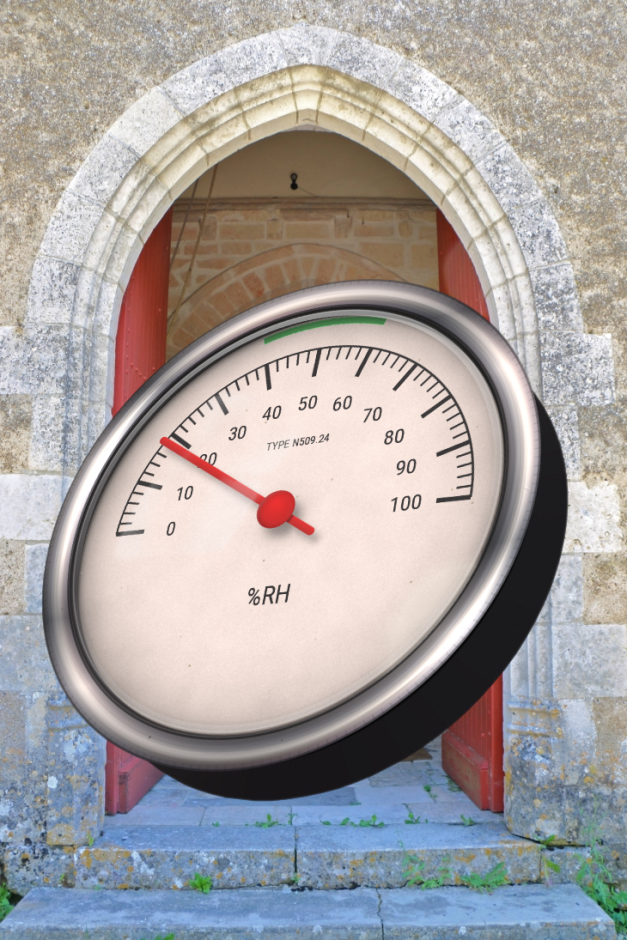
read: {"value": 18, "unit": "%"}
